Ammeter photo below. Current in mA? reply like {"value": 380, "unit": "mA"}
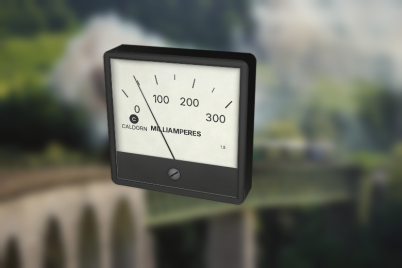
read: {"value": 50, "unit": "mA"}
